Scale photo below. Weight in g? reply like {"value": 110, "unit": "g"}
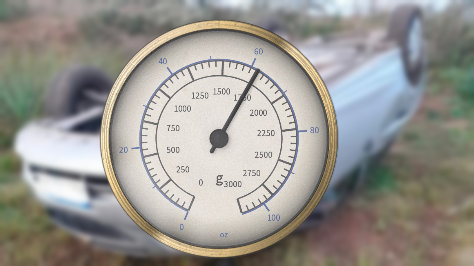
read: {"value": 1750, "unit": "g"}
